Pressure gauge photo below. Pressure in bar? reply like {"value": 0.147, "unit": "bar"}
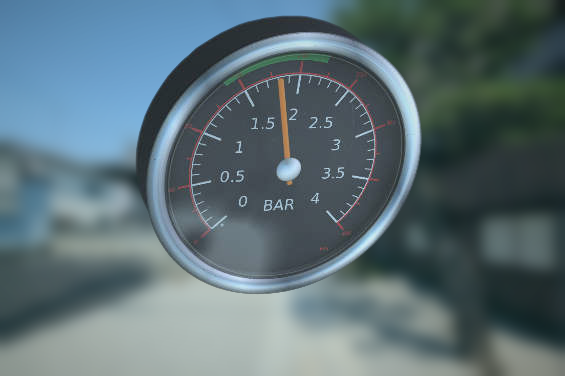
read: {"value": 1.8, "unit": "bar"}
